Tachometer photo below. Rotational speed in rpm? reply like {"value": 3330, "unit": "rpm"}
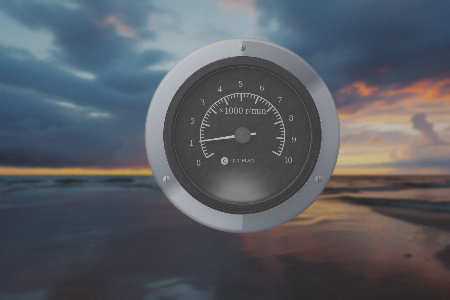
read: {"value": 1000, "unit": "rpm"}
